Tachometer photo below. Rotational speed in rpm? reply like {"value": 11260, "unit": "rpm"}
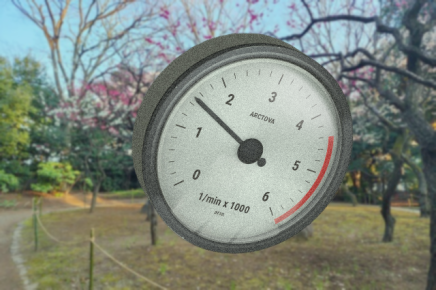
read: {"value": 1500, "unit": "rpm"}
